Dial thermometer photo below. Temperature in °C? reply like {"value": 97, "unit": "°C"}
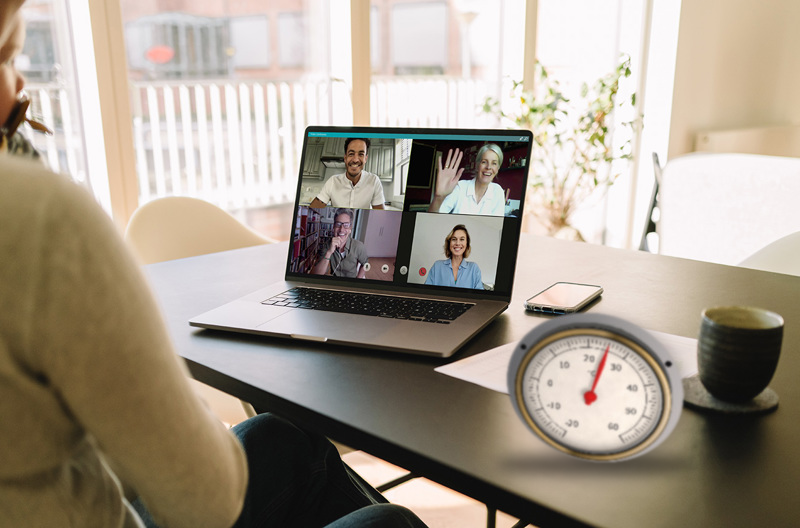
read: {"value": 25, "unit": "°C"}
